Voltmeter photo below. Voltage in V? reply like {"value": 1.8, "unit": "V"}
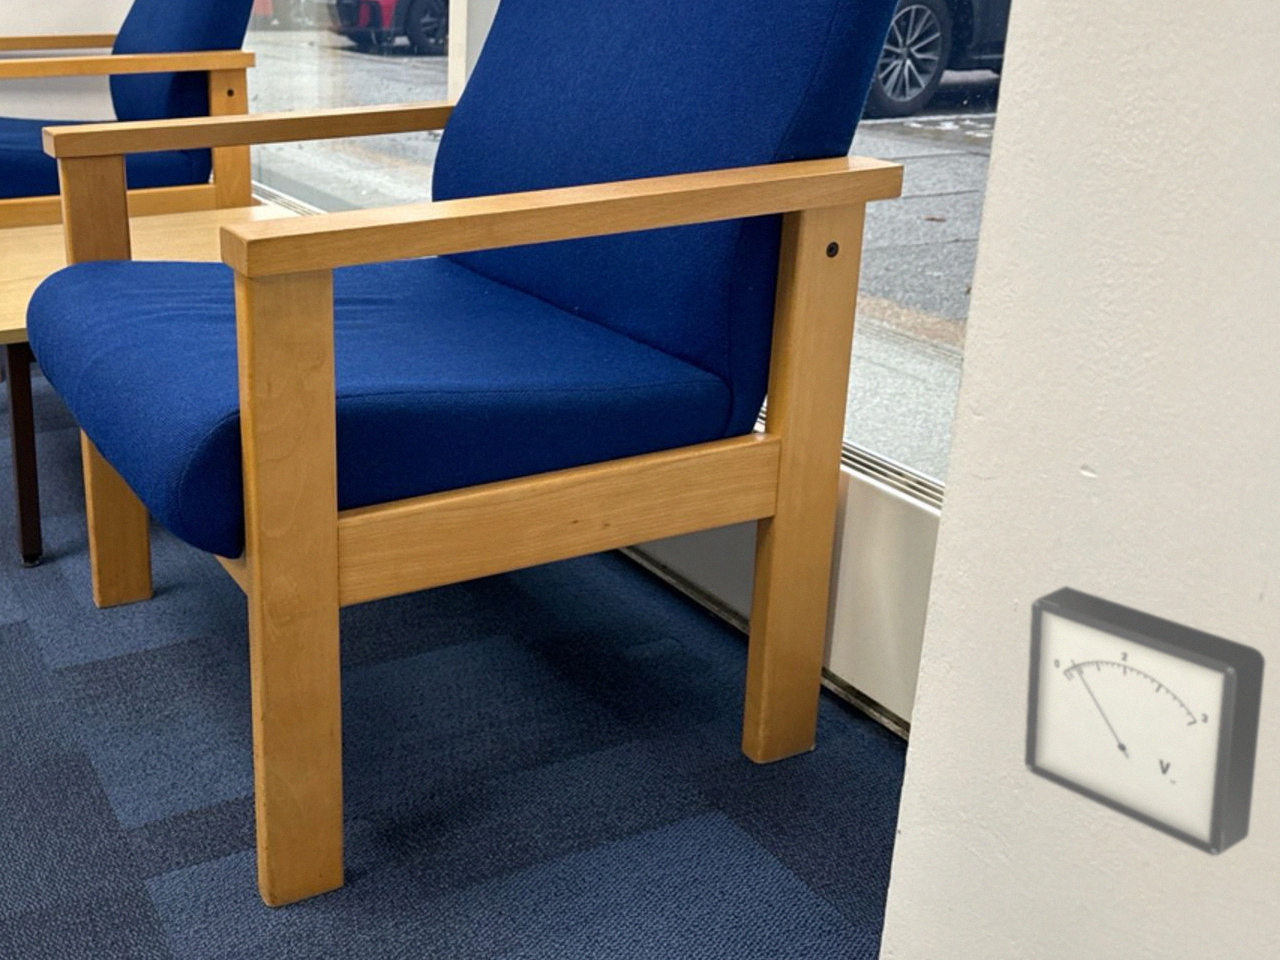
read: {"value": 1, "unit": "V"}
